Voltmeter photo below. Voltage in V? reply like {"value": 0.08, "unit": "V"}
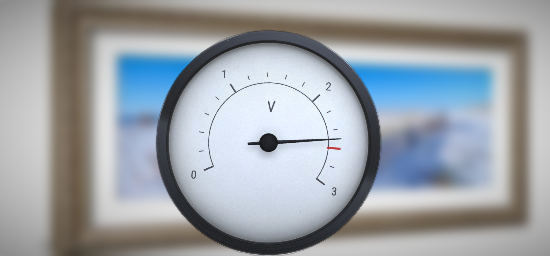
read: {"value": 2.5, "unit": "V"}
